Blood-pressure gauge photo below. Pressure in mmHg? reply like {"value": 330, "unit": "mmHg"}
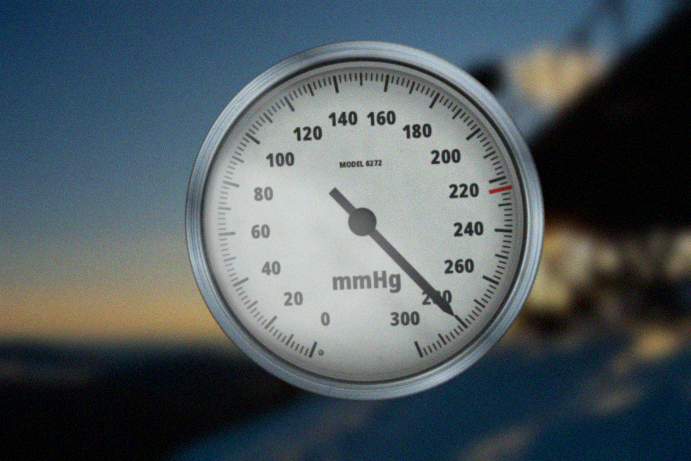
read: {"value": 280, "unit": "mmHg"}
